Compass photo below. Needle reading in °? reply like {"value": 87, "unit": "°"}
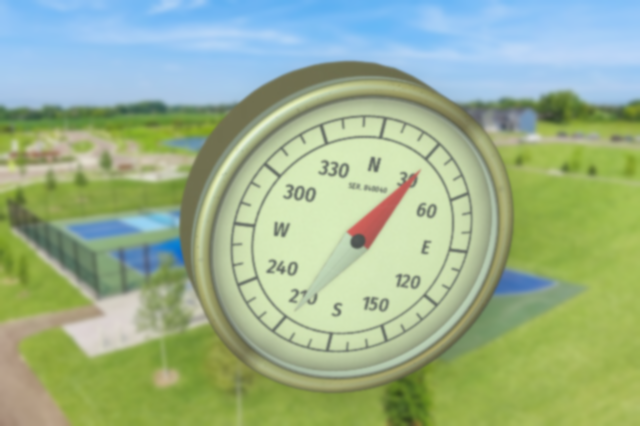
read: {"value": 30, "unit": "°"}
